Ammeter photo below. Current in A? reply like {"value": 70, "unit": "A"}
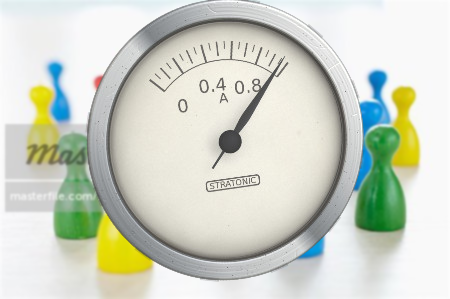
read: {"value": 0.95, "unit": "A"}
